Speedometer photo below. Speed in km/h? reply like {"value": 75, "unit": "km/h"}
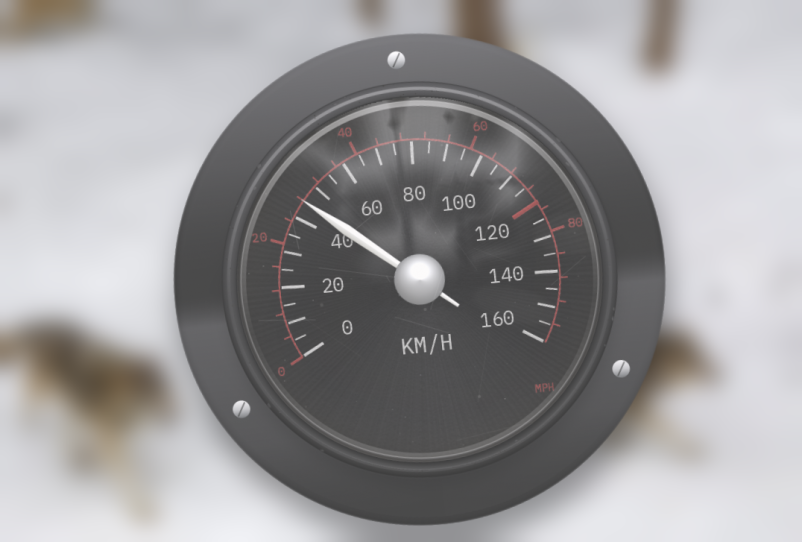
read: {"value": 45, "unit": "km/h"}
